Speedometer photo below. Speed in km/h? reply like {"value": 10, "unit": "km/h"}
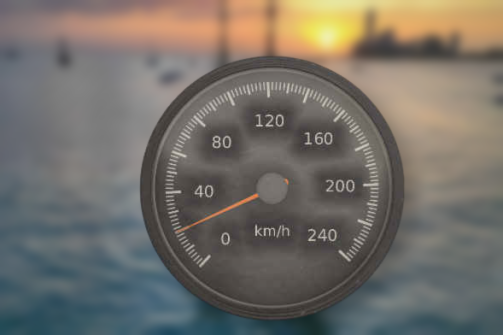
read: {"value": 20, "unit": "km/h"}
